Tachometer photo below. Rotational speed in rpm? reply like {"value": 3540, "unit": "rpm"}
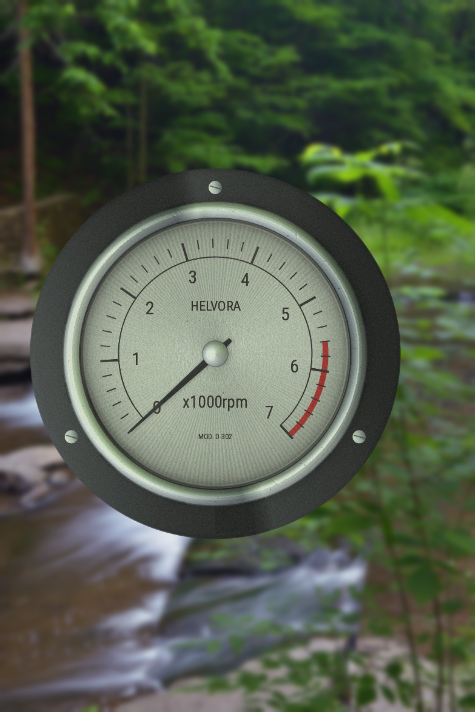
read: {"value": 0, "unit": "rpm"}
